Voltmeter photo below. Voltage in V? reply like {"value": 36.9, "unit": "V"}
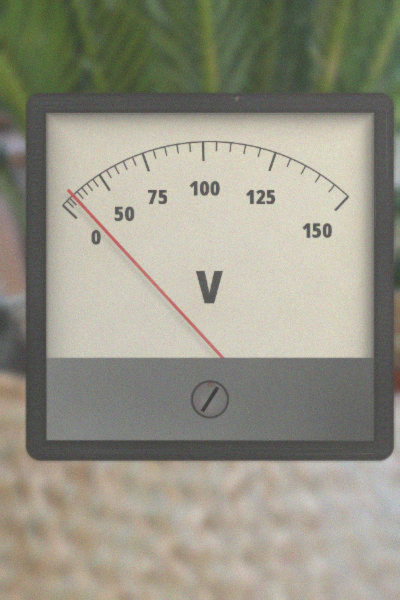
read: {"value": 25, "unit": "V"}
